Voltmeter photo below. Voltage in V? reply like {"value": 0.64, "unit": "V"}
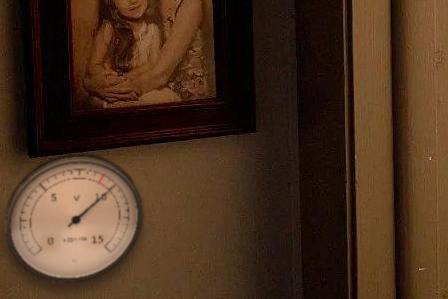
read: {"value": 10, "unit": "V"}
